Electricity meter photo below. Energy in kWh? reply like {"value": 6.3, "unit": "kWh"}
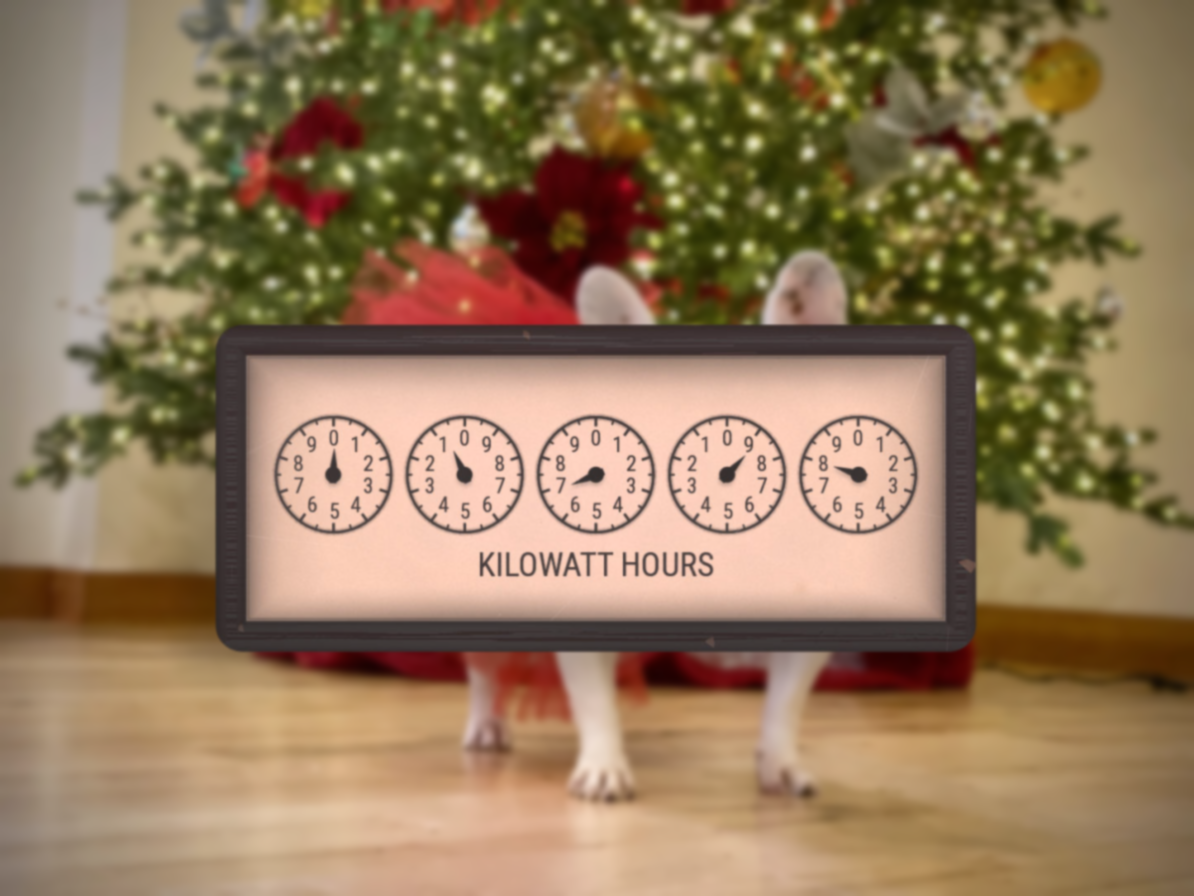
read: {"value": 688, "unit": "kWh"}
